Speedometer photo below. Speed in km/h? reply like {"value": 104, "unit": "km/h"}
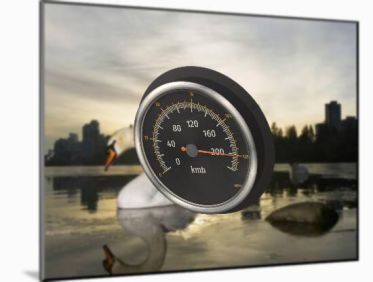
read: {"value": 200, "unit": "km/h"}
